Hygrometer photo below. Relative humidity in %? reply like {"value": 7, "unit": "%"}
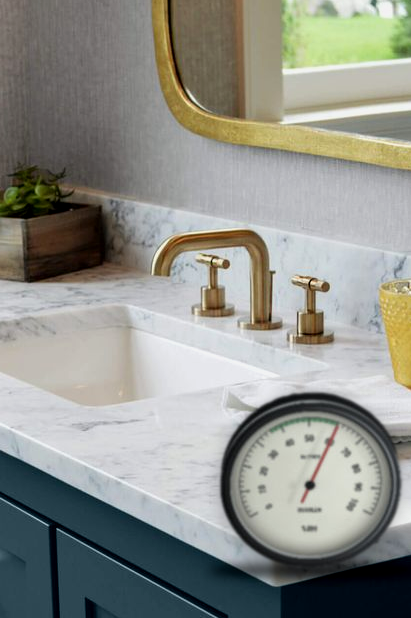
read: {"value": 60, "unit": "%"}
